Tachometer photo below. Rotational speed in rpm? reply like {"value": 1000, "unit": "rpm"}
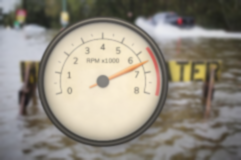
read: {"value": 6500, "unit": "rpm"}
